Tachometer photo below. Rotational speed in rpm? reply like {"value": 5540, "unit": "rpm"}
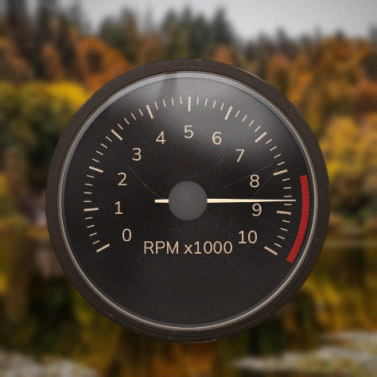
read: {"value": 8700, "unit": "rpm"}
